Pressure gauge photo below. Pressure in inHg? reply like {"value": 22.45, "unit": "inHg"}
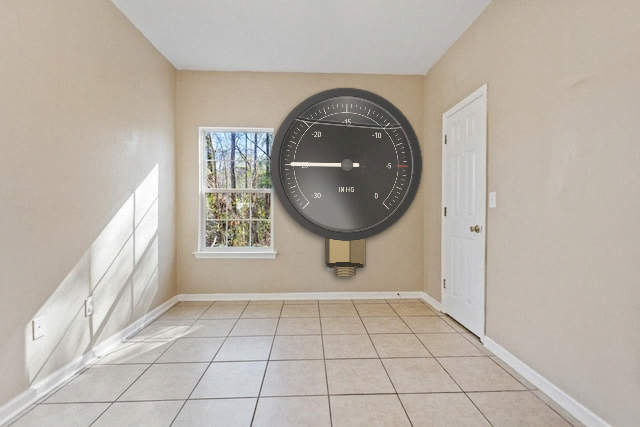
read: {"value": -25, "unit": "inHg"}
